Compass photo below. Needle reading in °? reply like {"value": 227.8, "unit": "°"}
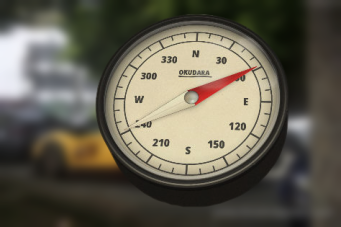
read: {"value": 60, "unit": "°"}
